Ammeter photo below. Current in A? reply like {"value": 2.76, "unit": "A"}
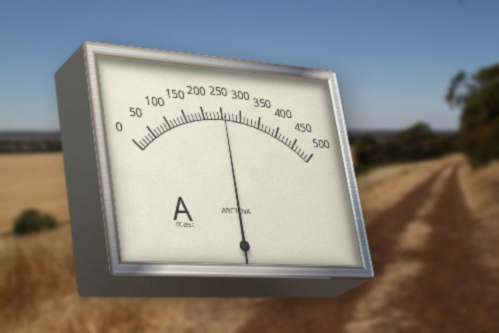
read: {"value": 250, "unit": "A"}
